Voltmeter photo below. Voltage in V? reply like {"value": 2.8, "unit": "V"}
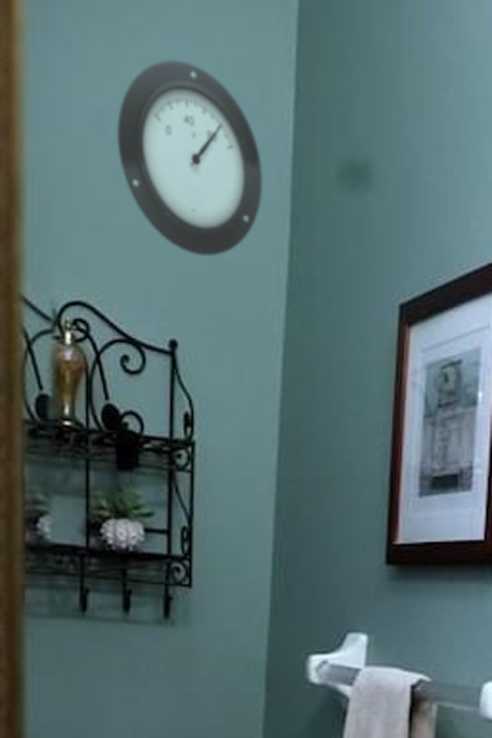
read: {"value": 80, "unit": "V"}
